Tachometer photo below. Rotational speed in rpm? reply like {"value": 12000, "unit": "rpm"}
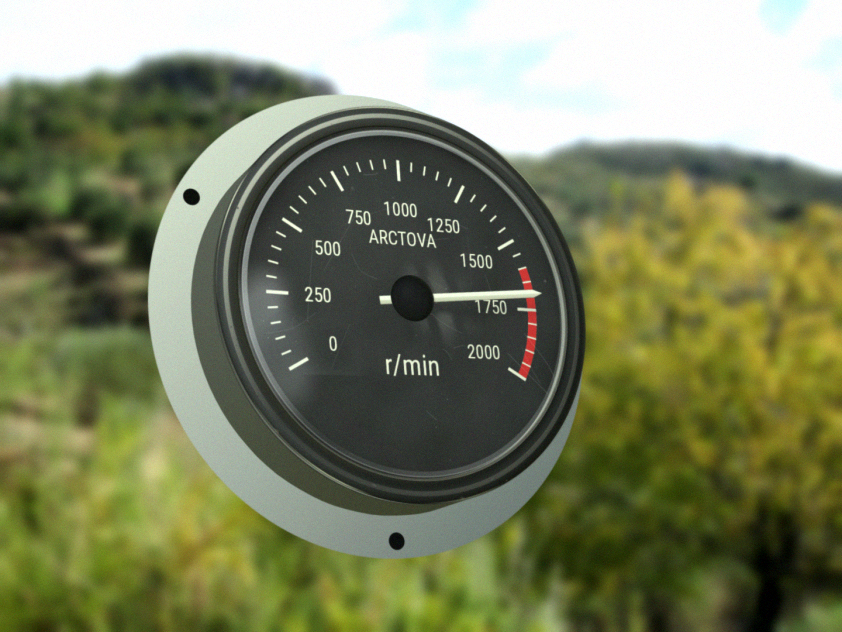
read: {"value": 1700, "unit": "rpm"}
